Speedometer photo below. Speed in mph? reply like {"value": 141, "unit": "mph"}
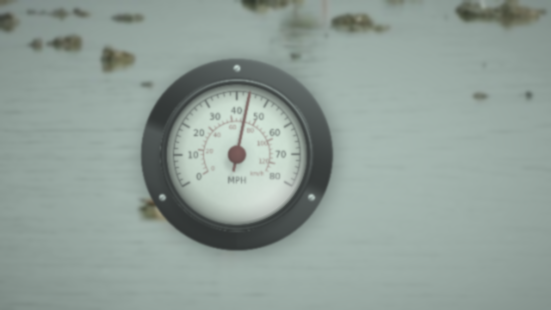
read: {"value": 44, "unit": "mph"}
